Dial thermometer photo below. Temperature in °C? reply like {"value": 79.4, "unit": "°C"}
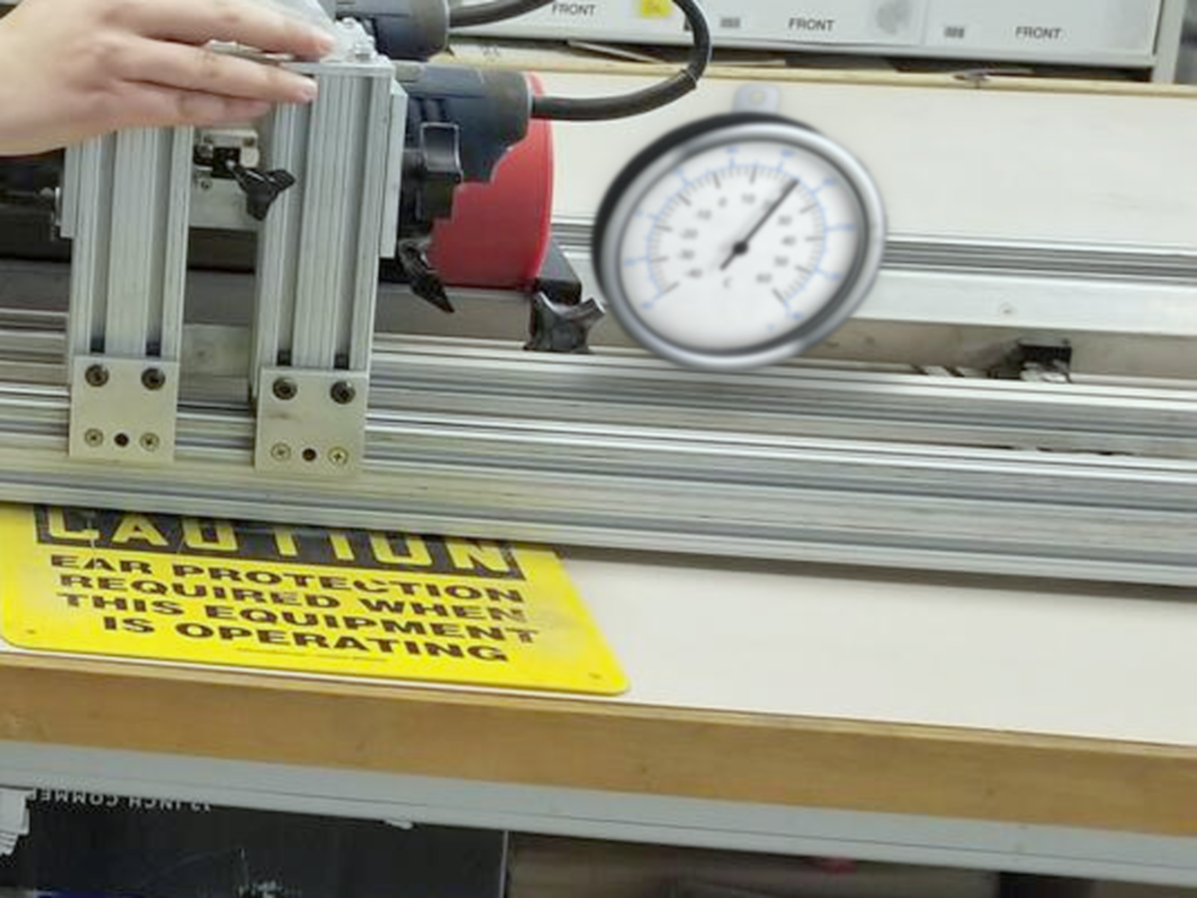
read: {"value": 20, "unit": "°C"}
